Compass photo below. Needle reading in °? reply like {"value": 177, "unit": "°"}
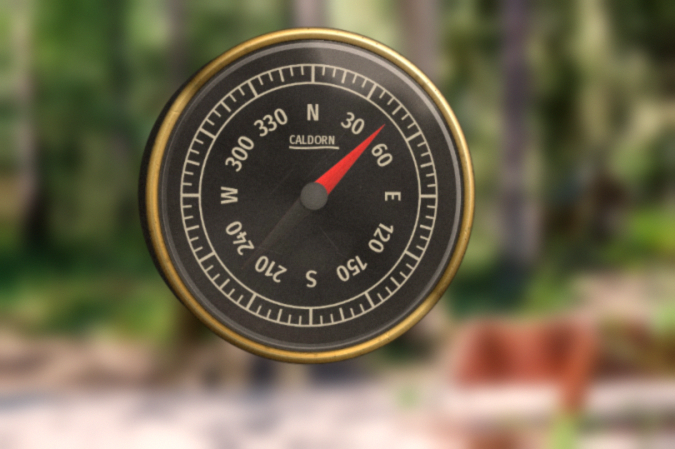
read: {"value": 45, "unit": "°"}
